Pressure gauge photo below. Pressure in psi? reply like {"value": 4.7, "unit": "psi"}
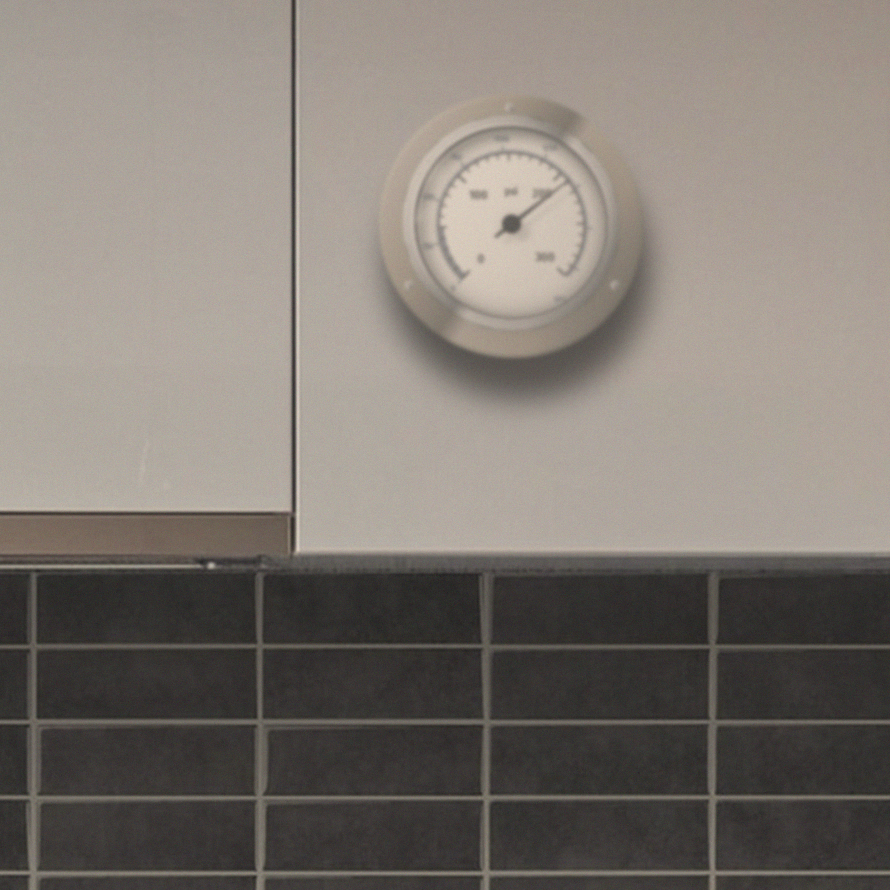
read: {"value": 210, "unit": "psi"}
